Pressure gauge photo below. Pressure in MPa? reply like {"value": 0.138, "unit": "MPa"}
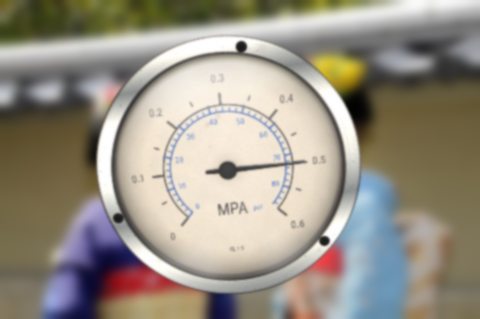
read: {"value": 0.5, "unit": "MPa"}
